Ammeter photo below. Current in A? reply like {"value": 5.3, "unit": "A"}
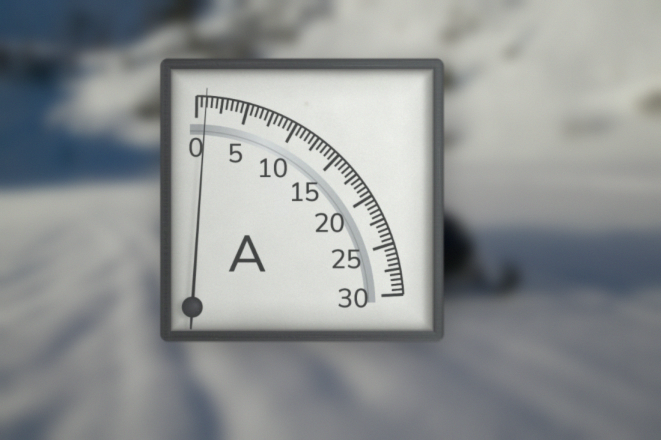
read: {"value": 1, "unit": "A"}
